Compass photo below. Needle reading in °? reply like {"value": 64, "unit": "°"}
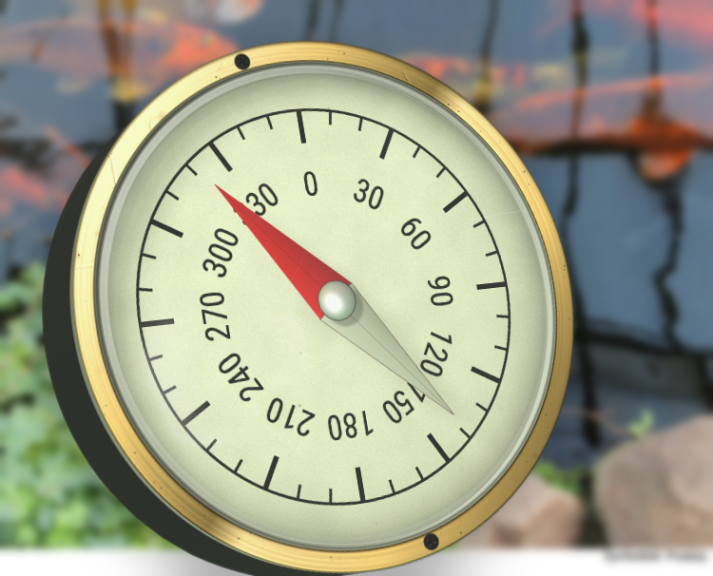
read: {"value": 320, "unit": "°"}
